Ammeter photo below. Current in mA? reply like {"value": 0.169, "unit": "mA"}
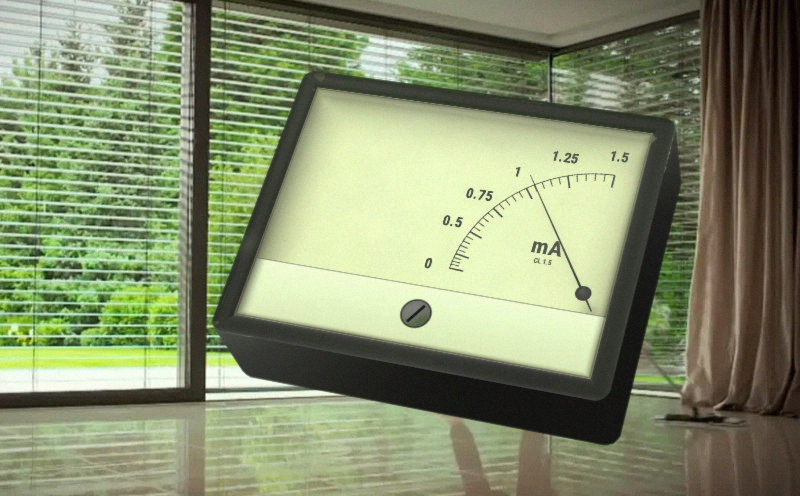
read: {"value": 1.05, "unit": "mA"}
